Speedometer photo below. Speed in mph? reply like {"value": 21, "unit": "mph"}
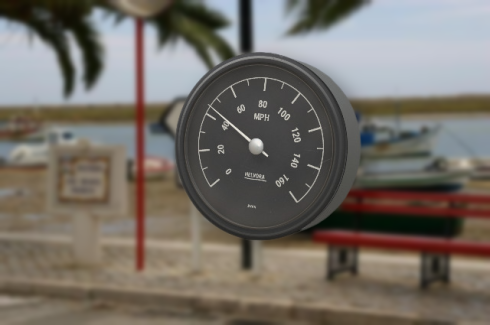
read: {"value": 45, "unit": "mph"}
